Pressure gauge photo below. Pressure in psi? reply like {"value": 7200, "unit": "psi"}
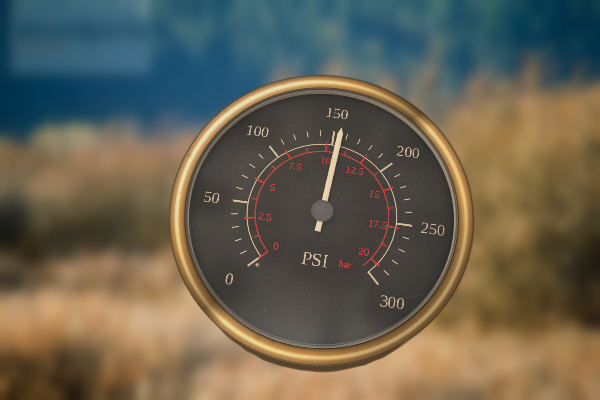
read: {"value": 155, "unit": "psi"}
